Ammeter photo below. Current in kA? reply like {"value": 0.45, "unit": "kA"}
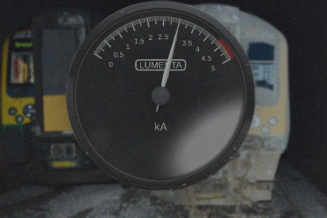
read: {"value": 3, "unit": "kA"}
